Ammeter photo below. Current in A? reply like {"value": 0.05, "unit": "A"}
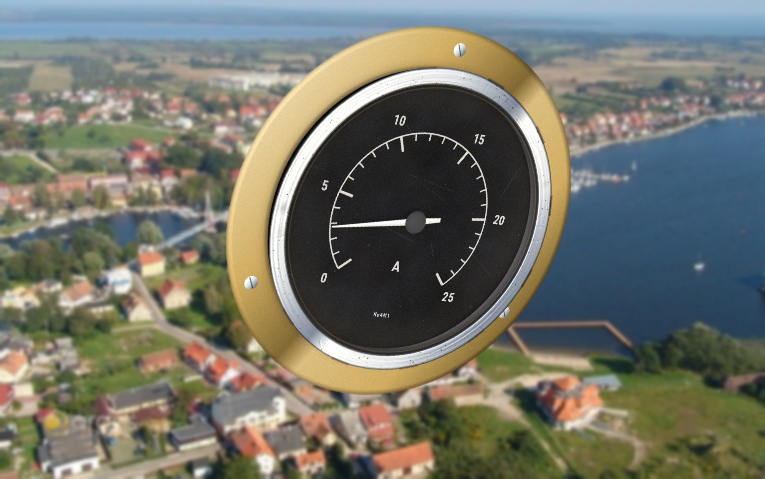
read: {"value": 3, "unit": "A"}
